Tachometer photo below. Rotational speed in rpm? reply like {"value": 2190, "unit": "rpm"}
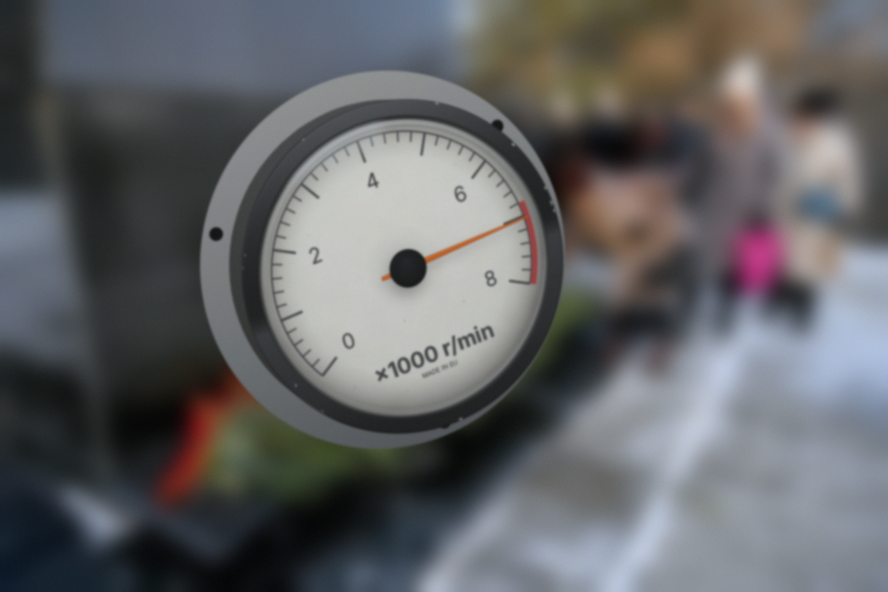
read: {"value": 7000, "unit": "rpm"}
